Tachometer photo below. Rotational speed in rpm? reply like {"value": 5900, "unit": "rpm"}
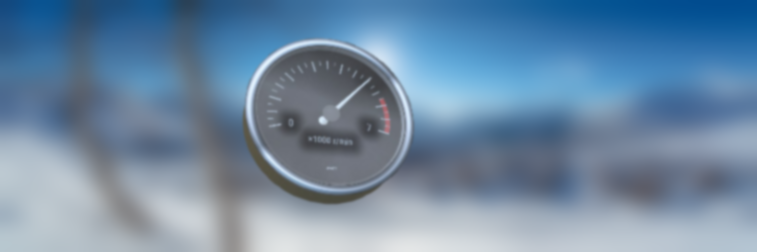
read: {"value": 5000, "unit": "rpm"}
